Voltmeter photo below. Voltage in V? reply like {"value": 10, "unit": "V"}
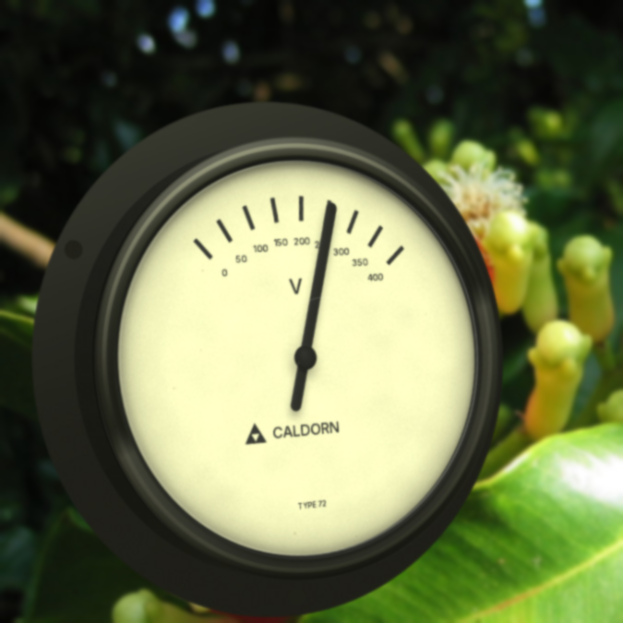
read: {"value": 250, "unit": "V"}
